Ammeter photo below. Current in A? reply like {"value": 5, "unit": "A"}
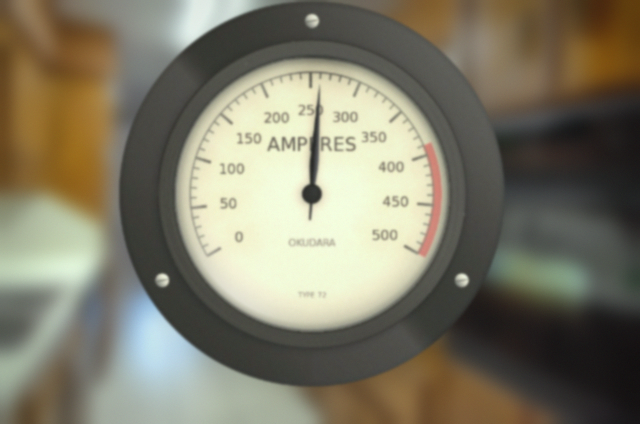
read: {"value": 260, "unit": "A"}
